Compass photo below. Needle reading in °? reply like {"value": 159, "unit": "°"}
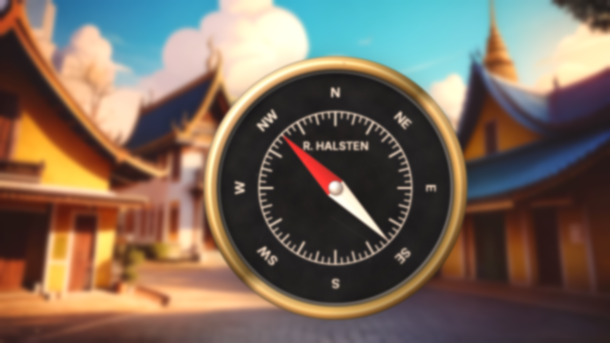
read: {"value": 315, "unit": "°"}
